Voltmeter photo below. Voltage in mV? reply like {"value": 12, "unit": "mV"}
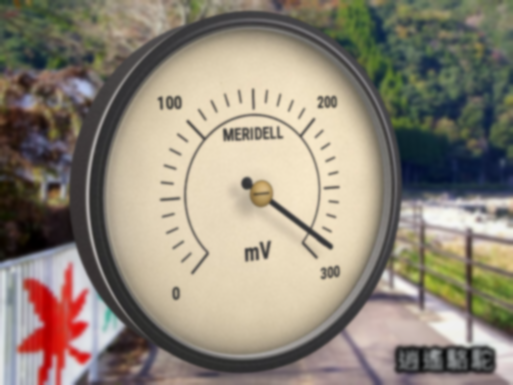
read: {"value": 290, "unit": "mV"}
